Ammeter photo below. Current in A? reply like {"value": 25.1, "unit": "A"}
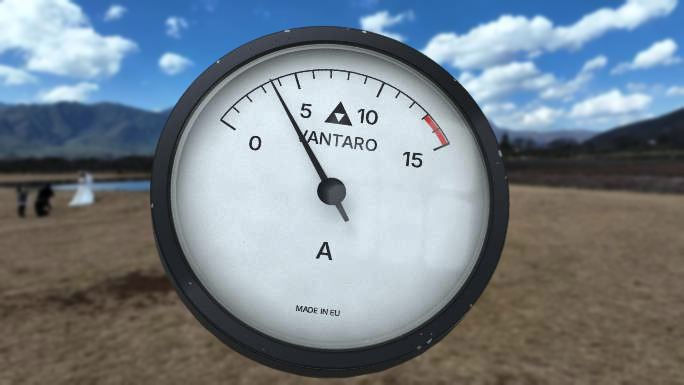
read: {"value": 3.5, "unit": "A"}
